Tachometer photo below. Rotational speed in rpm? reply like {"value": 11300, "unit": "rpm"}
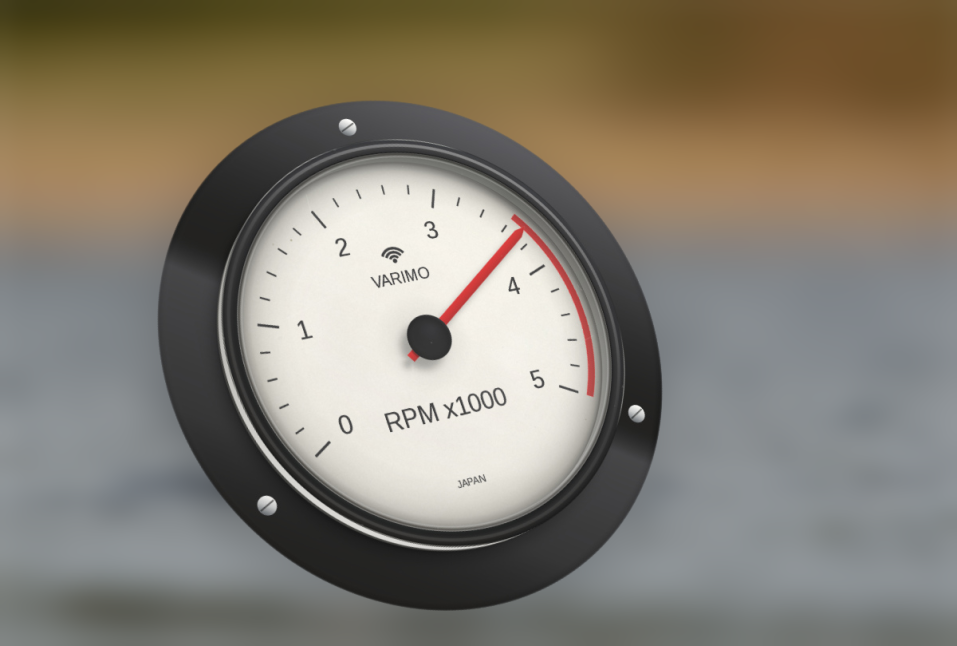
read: {"value": 3700, "unit": "rpm"}
